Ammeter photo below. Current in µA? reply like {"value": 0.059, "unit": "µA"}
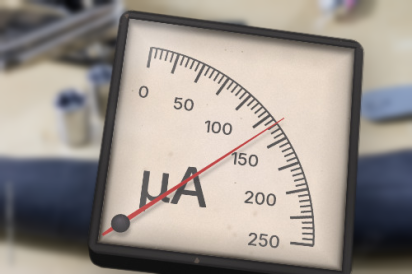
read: {"value": 135, "unit": "µA"}
